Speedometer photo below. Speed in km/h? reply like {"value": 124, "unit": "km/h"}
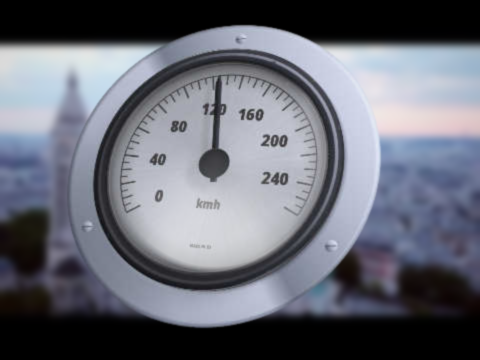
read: {"value": 125, "unit": "km/h"}
